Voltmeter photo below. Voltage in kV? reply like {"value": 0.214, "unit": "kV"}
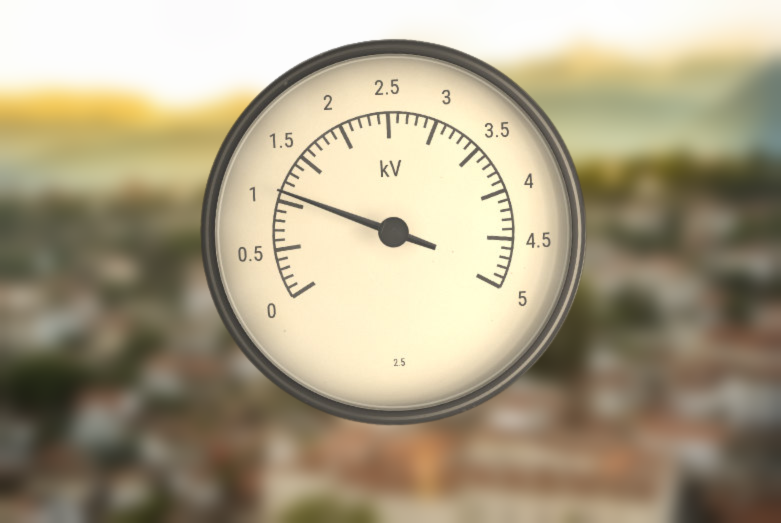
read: {"value": 1.1, "unit": "kV"}
